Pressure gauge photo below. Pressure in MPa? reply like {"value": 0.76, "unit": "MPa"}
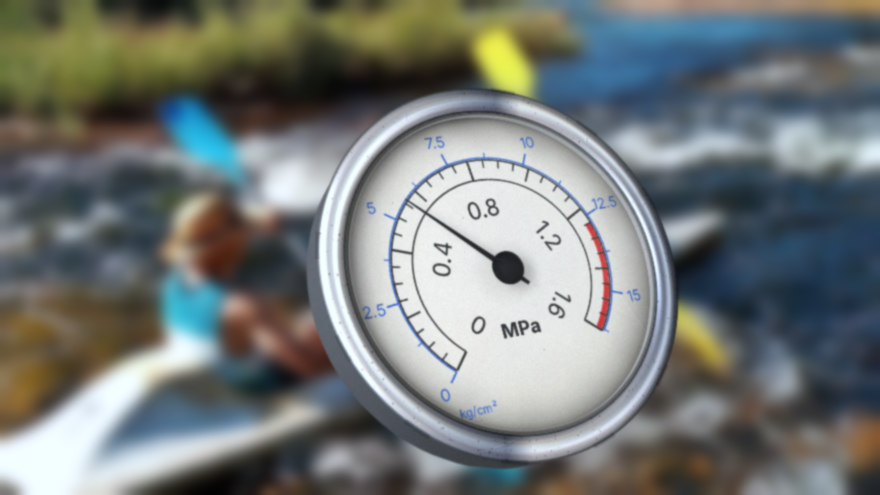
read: {"value": 0.55, "unit": "MPa"}
